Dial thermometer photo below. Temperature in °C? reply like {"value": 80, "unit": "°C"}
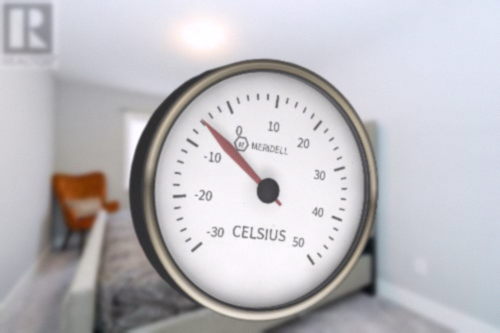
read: {"value": -6, "unit": "°C"}
